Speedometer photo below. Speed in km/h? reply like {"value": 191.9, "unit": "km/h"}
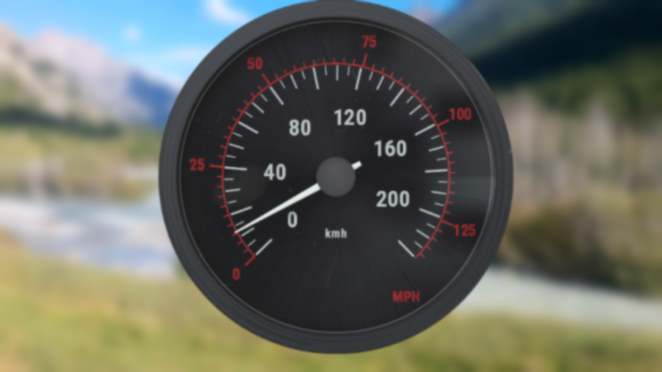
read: {"value": 12.5, "unit": "km/h"}
